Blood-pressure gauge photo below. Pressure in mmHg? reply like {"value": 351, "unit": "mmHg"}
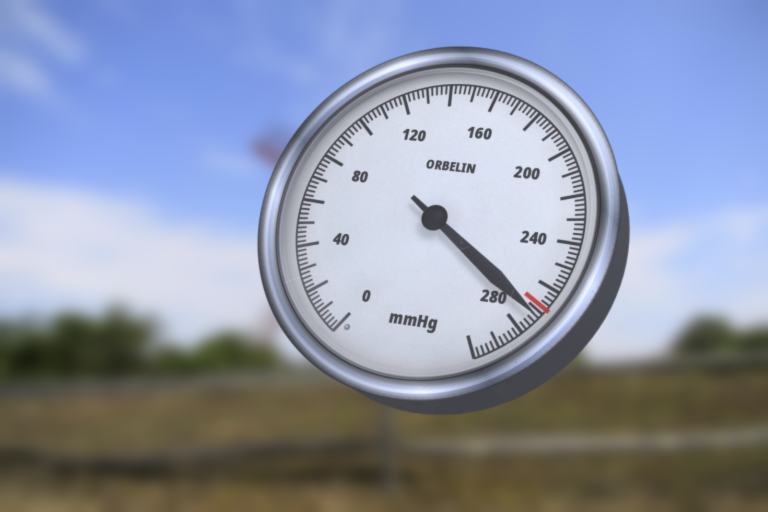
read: {"value": 272, "unit": "mmHg"}
